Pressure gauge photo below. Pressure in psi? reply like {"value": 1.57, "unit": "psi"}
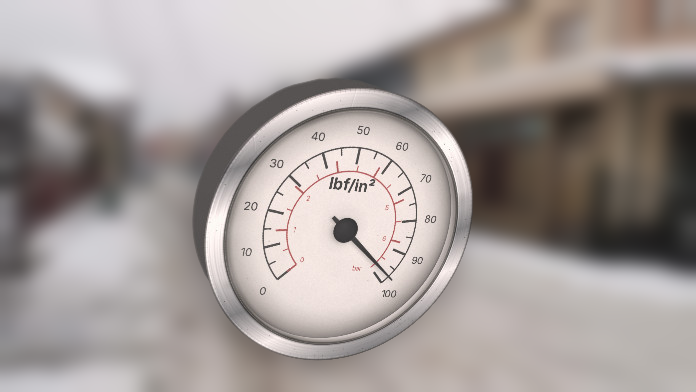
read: {"value": 97.5, "unit": "psi"}
